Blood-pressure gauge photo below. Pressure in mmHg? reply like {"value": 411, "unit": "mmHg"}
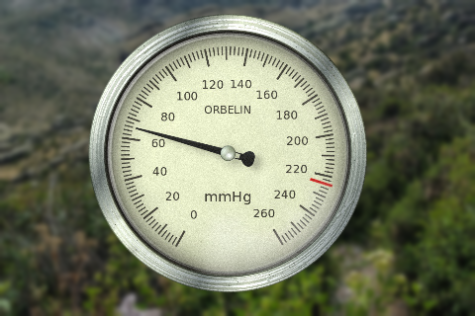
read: {"value": 66, "unit": "mmHg"}
